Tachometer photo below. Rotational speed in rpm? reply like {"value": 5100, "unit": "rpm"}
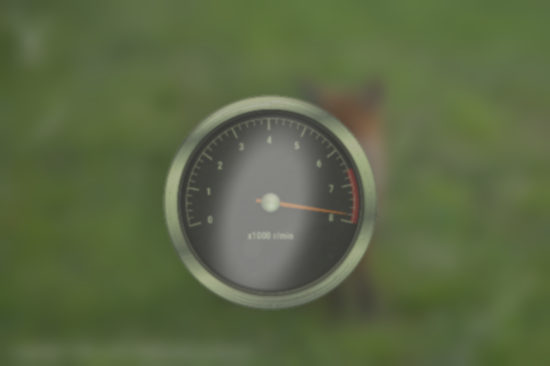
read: {"value": 7800, "unit": "rpm"}
